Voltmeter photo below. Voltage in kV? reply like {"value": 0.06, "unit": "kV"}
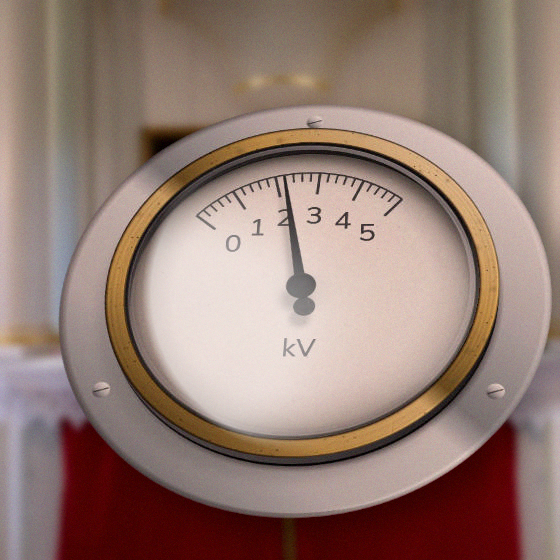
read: {"value": 2.2, "unit": "kV"}
